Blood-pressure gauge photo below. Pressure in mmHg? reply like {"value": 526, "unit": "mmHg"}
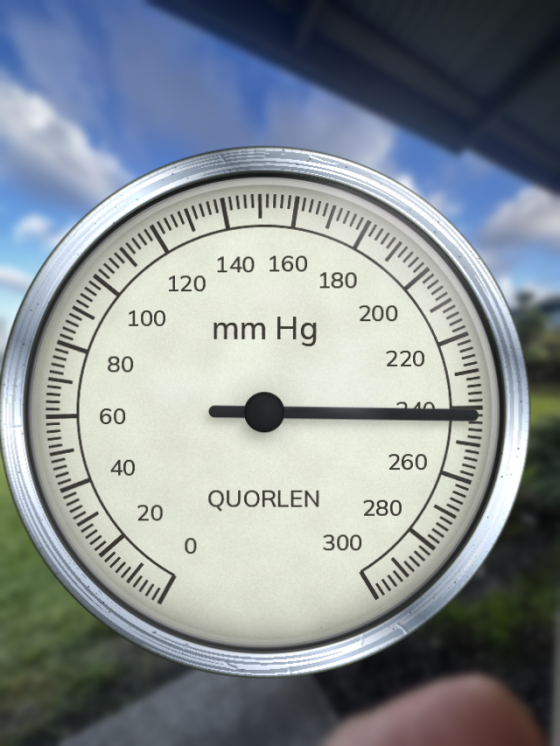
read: {"value": 242, "unit": "mmHg"}
